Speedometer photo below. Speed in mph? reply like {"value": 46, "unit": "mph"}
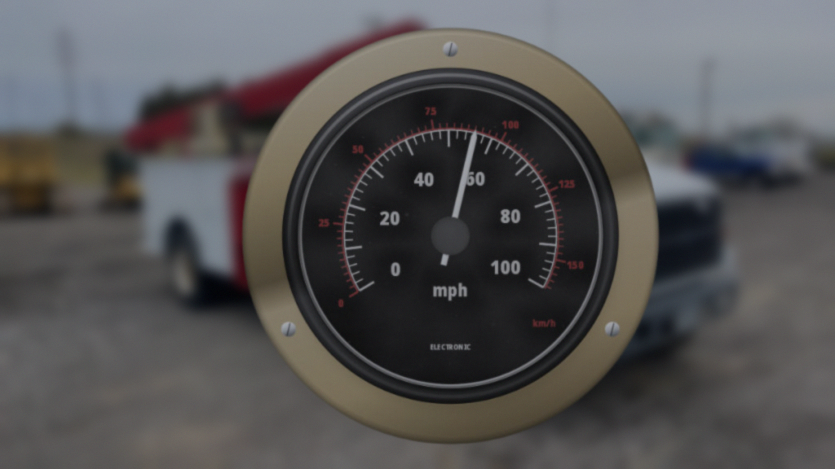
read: {"value": 56, "unit": "mph"}
